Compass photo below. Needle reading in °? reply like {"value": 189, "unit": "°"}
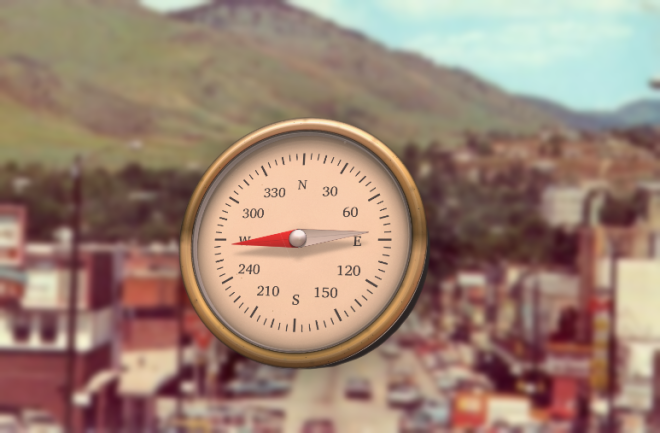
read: {"value": 265, "unit": "°"}
